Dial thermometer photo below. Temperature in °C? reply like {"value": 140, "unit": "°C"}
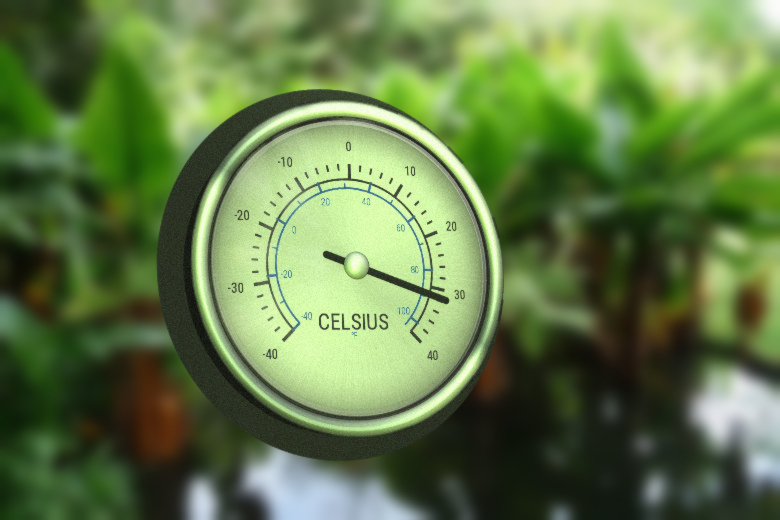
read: {"value": 32, "unit": "°C"}
